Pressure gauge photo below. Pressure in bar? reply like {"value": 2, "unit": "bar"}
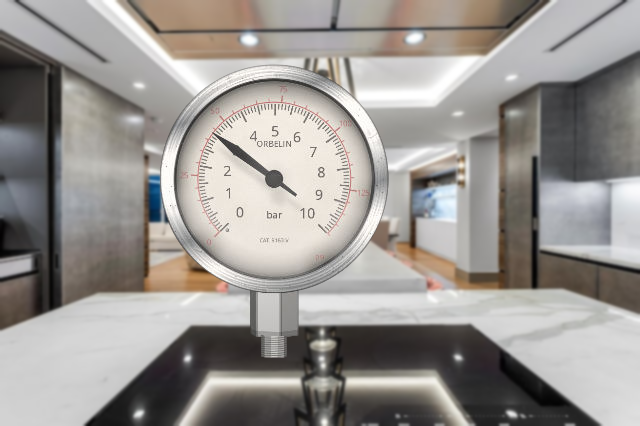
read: {"value": 3, "unit": "bar"}
